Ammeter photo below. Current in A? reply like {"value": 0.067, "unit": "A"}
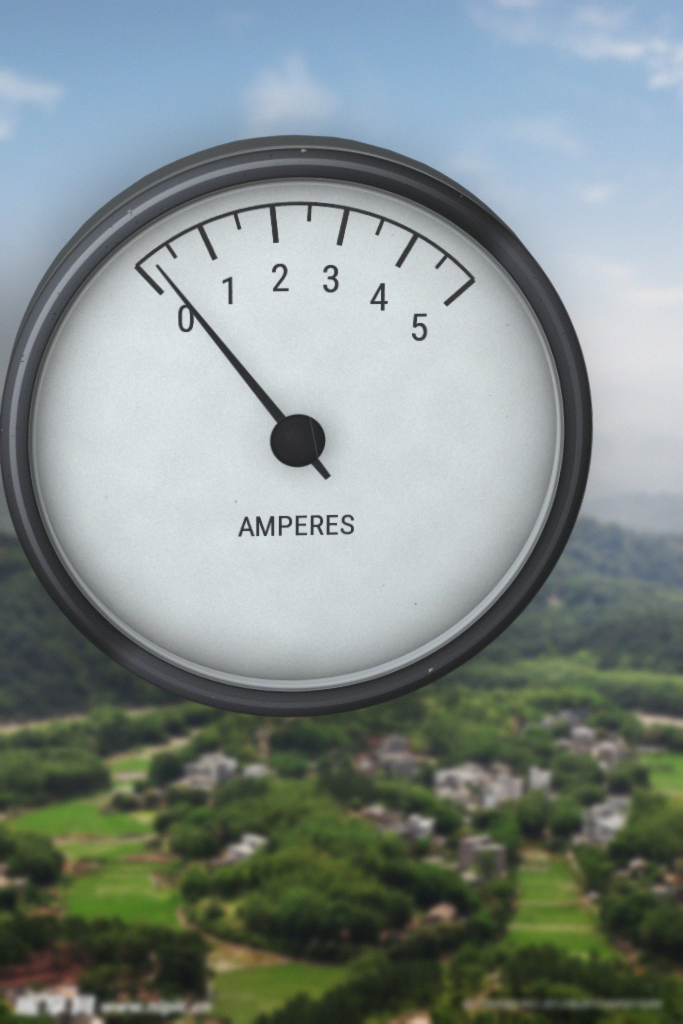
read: {"value": 0.25, "unit": "A"}
